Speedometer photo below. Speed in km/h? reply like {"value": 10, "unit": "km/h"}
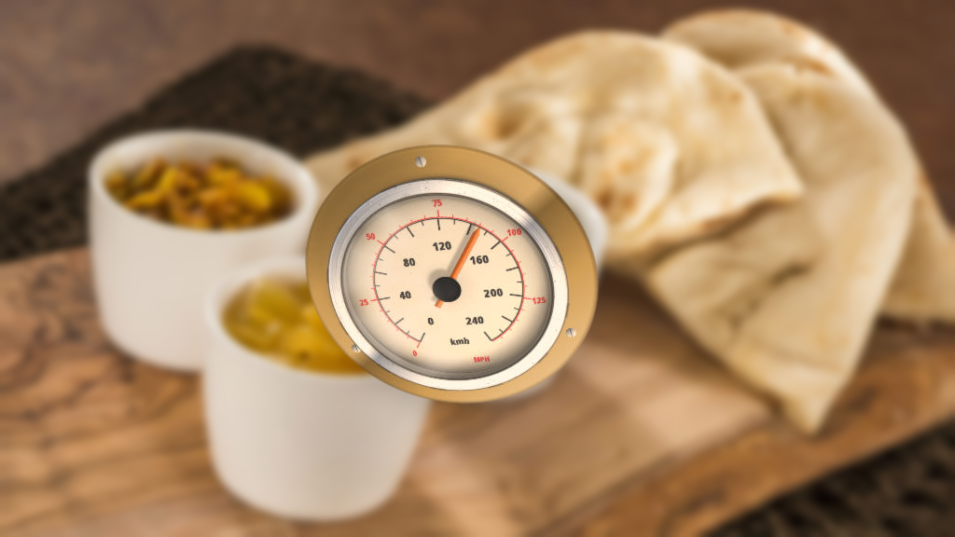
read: {"value": 145, "unit": "km/h"}
